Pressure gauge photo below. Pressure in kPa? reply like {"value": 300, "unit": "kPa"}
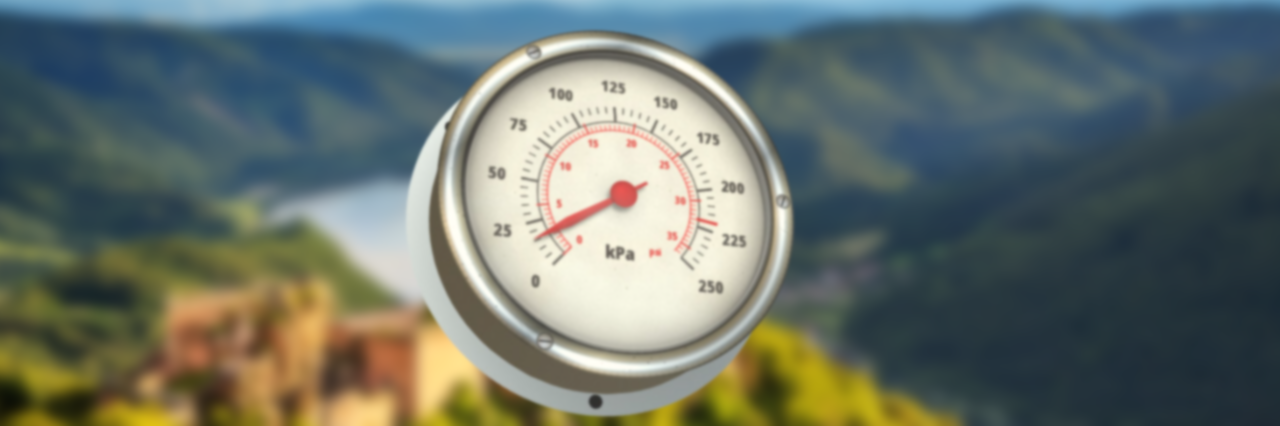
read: {"value": 15, "unit": "kPa"}
